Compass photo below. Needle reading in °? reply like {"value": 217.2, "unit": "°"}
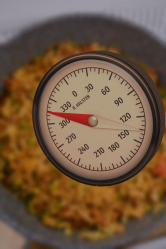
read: {"value": 315, "unit": "°"}
